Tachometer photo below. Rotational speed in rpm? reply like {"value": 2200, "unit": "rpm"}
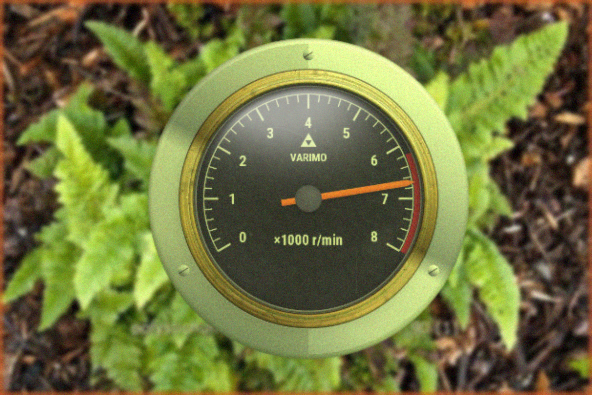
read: {"value": 6700, "unit": "rpm"}
